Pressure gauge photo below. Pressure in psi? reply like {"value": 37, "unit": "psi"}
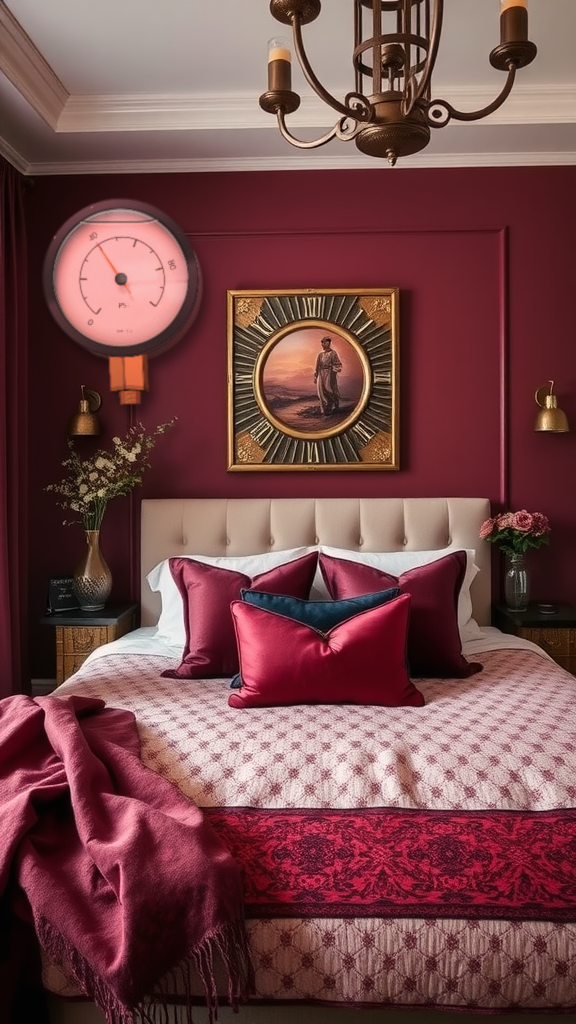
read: {"value": 40, "unit": "psi"}
